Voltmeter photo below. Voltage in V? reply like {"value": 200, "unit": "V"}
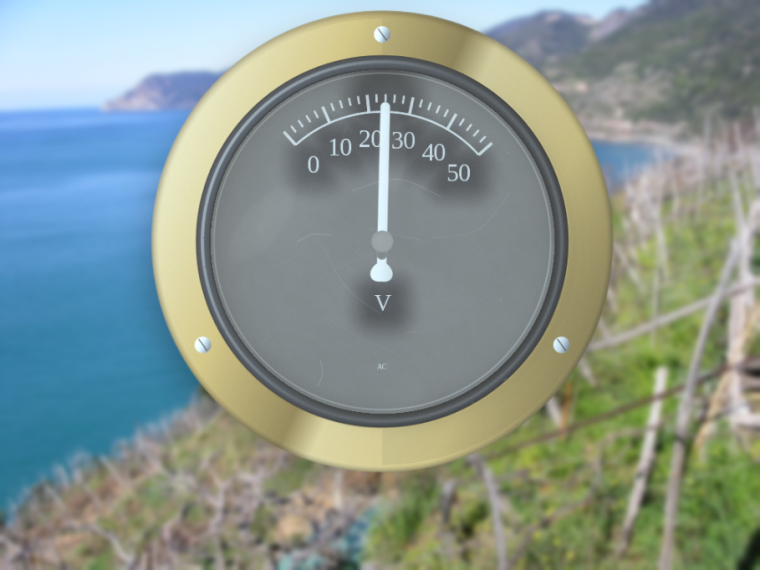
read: {"value": 24, "unit": "V"}
